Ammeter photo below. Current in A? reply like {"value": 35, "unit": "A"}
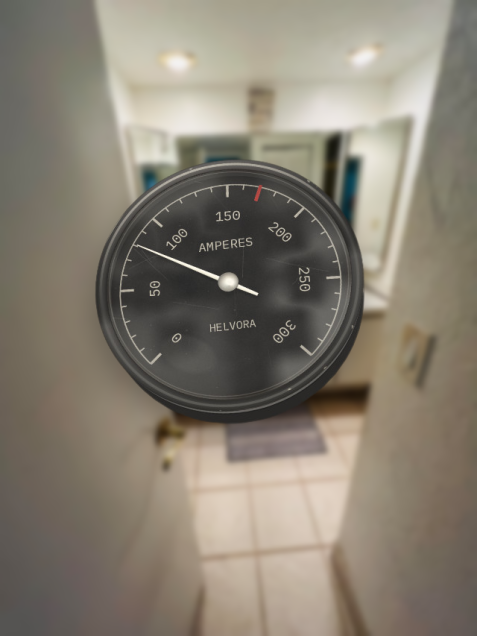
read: {"value": 80, "unit": "A"}
